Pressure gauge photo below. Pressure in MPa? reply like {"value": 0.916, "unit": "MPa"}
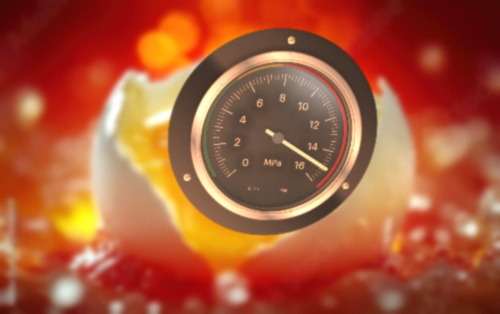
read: {"value": 15, "unit": "MPa"}
